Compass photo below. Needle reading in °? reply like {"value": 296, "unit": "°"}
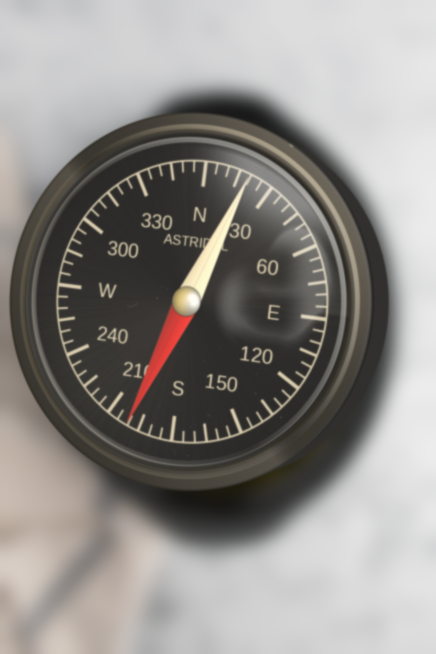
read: {"value": 200, "unit": "°"}
